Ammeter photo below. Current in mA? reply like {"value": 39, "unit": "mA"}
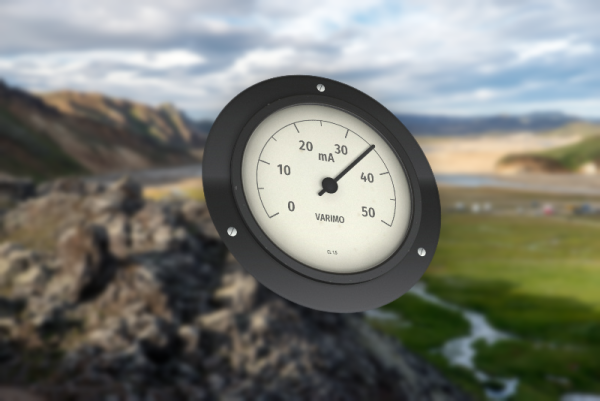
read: {"value": 35, "unit": "mA"}
